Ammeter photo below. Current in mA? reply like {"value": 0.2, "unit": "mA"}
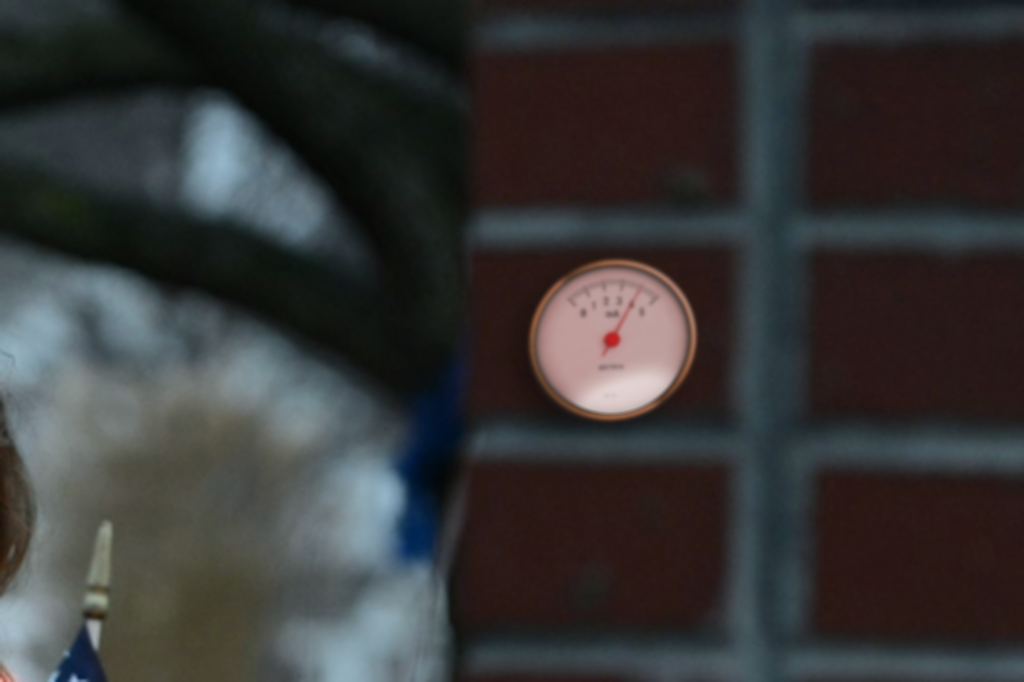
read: {"value": 4, "unit": "mA"}
